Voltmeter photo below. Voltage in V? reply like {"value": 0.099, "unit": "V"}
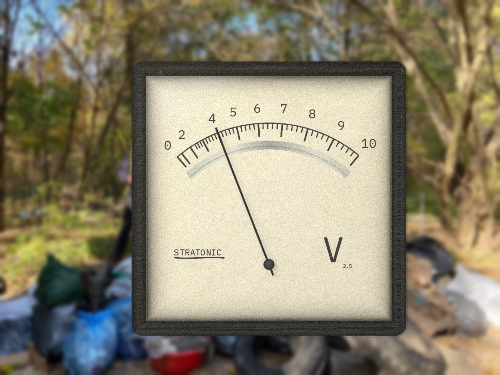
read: {"value": 4, "unit": "V"}
